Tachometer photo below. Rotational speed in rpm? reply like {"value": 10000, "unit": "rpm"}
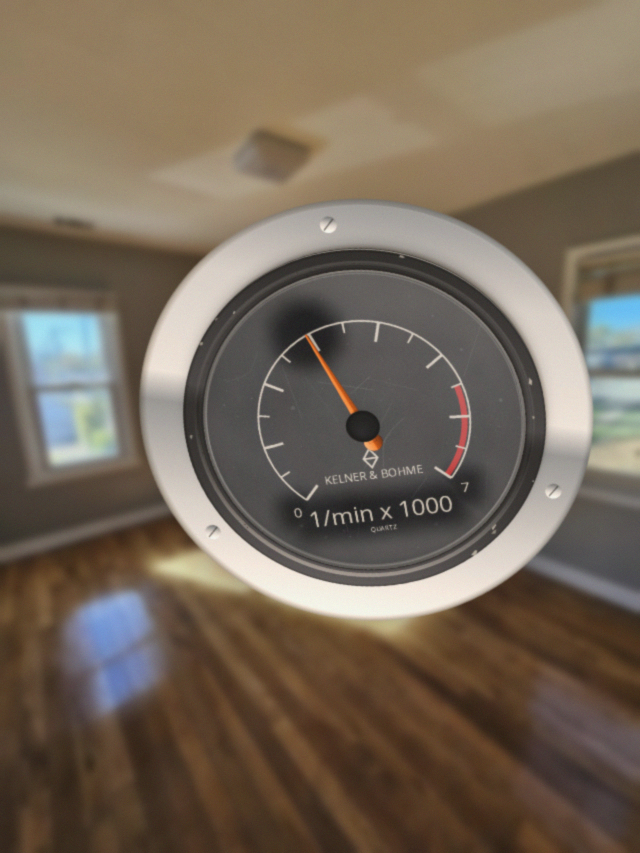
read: {"value": 3000, "unit": "rpm"}
